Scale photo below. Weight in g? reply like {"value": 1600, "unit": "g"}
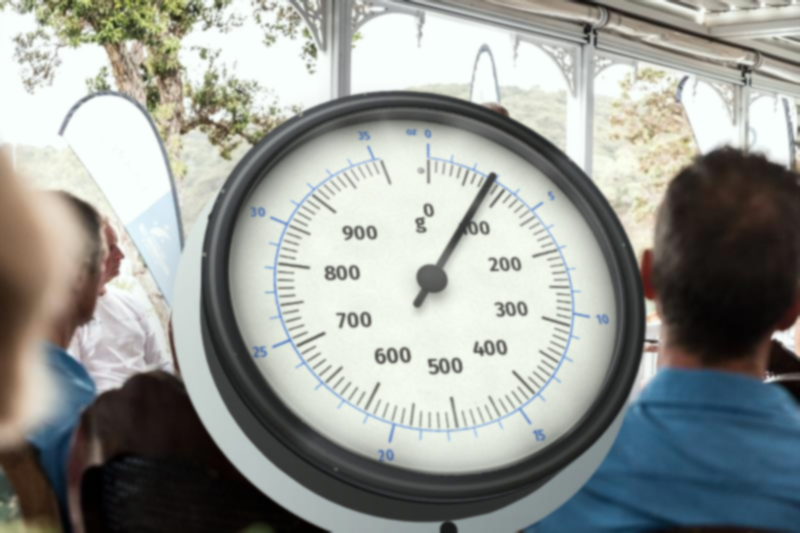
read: {"value": 80, "unit": "g"}
